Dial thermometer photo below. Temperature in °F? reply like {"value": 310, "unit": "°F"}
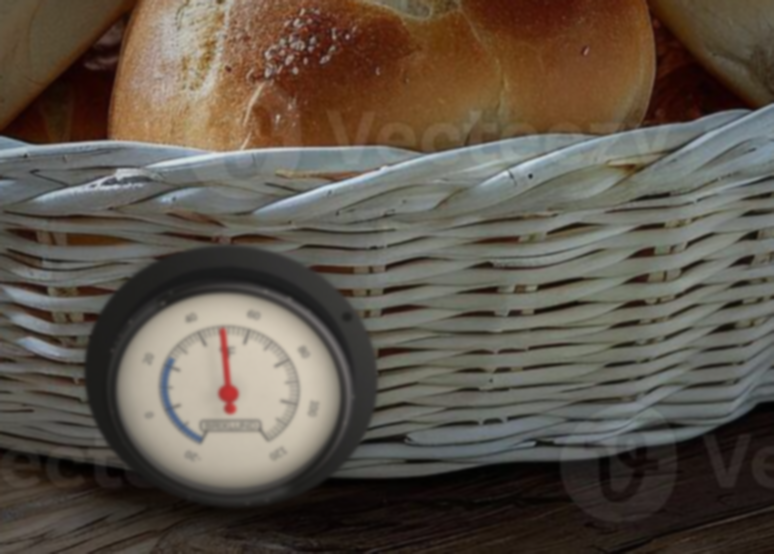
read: {"value": 50, "unit": "°F"}
